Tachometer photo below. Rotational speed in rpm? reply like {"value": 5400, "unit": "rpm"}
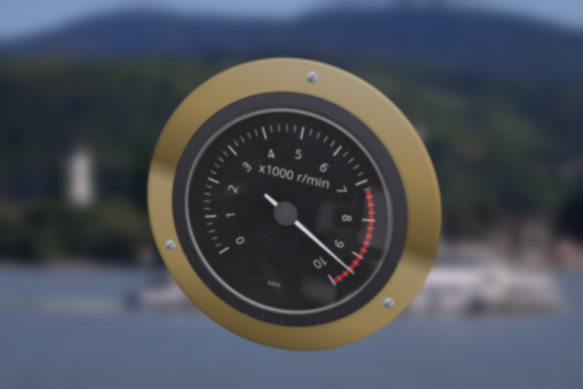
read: {"value": 9400, "unit": "rpm"}
